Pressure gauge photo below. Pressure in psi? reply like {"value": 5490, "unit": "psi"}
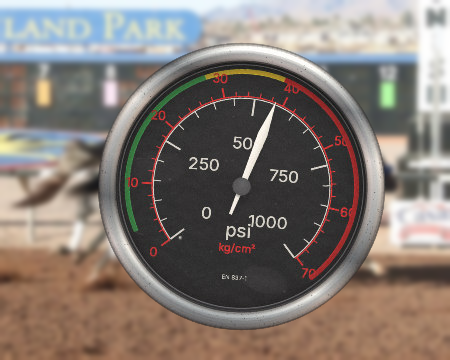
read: {"value": 550, "unit": "psi"}
